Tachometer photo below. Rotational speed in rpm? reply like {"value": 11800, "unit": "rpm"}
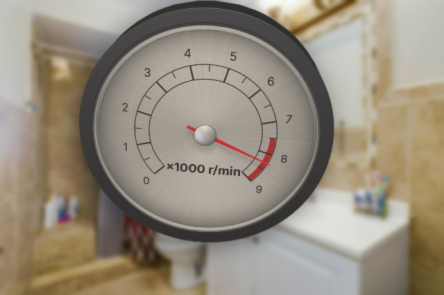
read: {"value": 8250, "unit": "rpm"}
